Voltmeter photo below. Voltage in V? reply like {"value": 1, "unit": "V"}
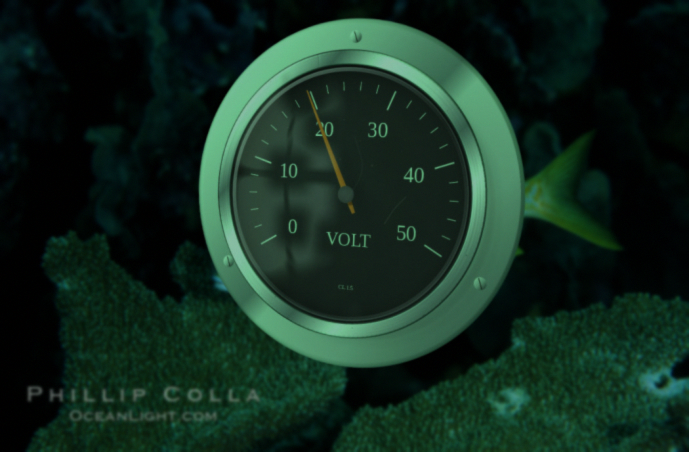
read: {"value": 20, "unit": "V"}
